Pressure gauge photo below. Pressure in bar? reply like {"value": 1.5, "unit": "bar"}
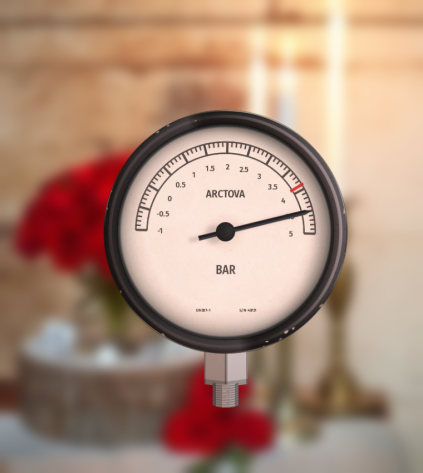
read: {"value": 4.5, "unit": "bar"}
